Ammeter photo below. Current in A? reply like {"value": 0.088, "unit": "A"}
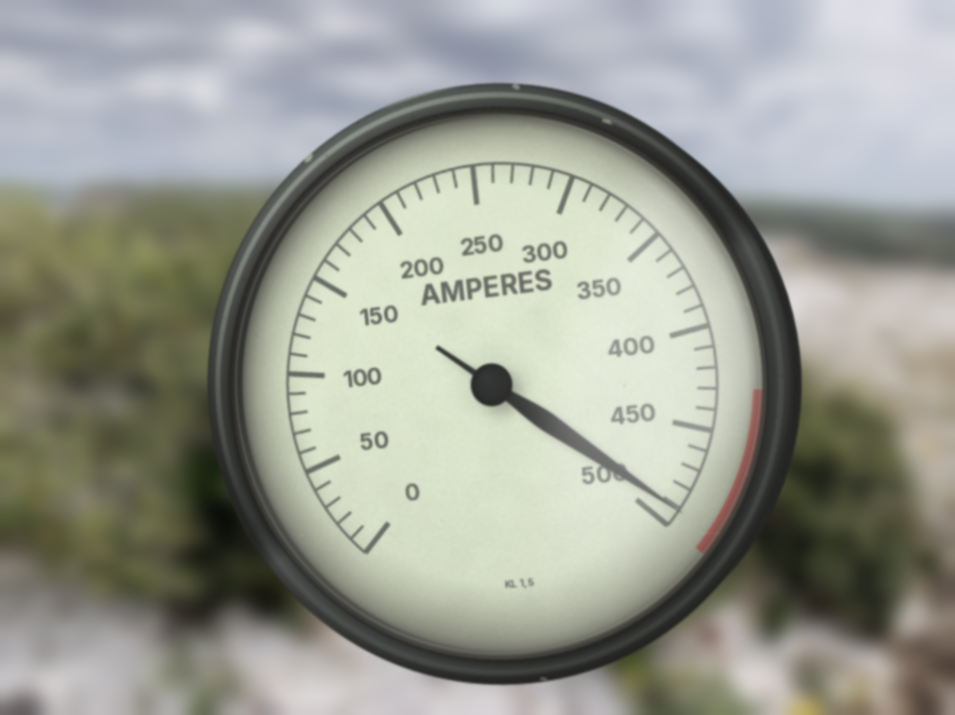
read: {"value": 490, "unit": "A"}
